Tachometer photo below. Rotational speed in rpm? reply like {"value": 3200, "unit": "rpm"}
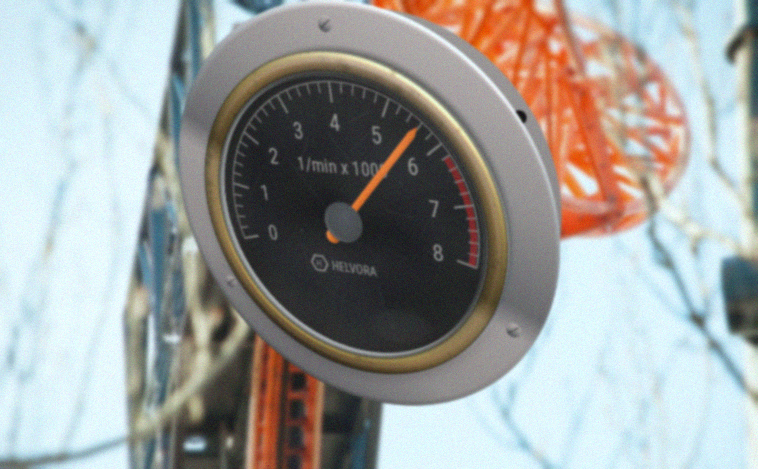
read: {"value": 5600, "unit": "rpm"}
